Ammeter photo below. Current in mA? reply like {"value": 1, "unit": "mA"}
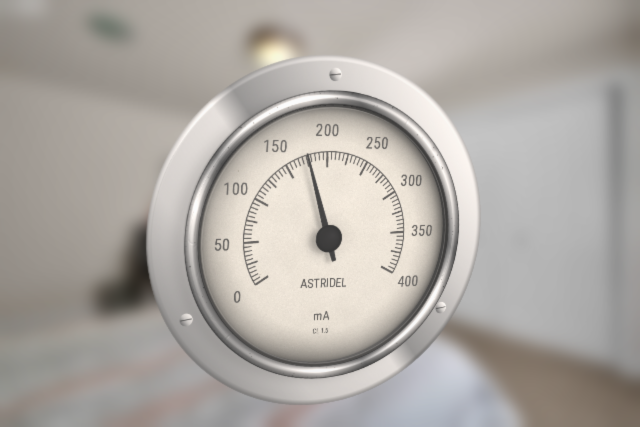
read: {"value": 175, "unit": "mA"}
